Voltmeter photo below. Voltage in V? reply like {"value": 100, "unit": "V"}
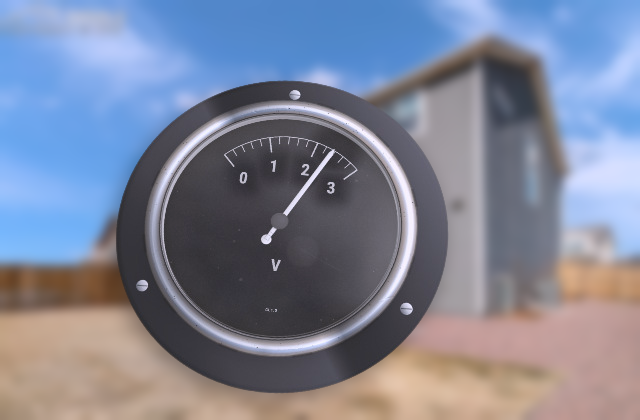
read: {"value": 2.4, "unit": "V"}
